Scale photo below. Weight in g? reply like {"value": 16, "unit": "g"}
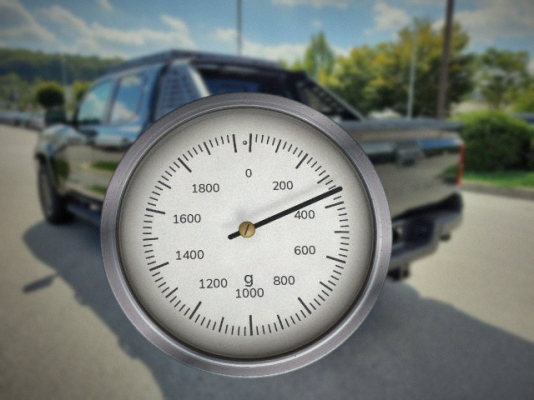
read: {"value": 360, "unit": "g"}
